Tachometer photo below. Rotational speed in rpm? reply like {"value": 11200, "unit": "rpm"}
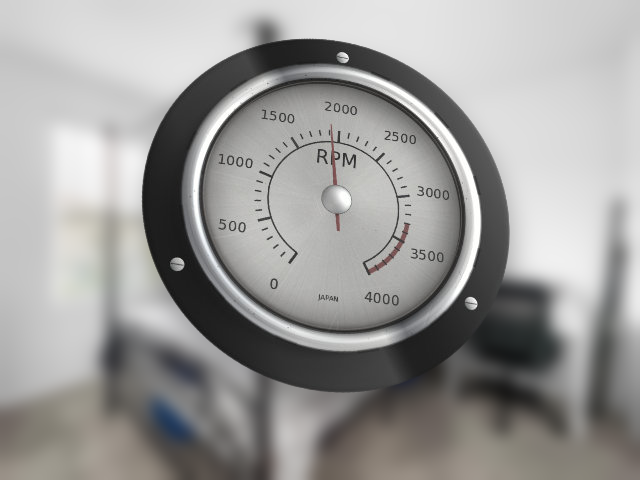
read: {"value": 1900, "unit": "rpm"}
